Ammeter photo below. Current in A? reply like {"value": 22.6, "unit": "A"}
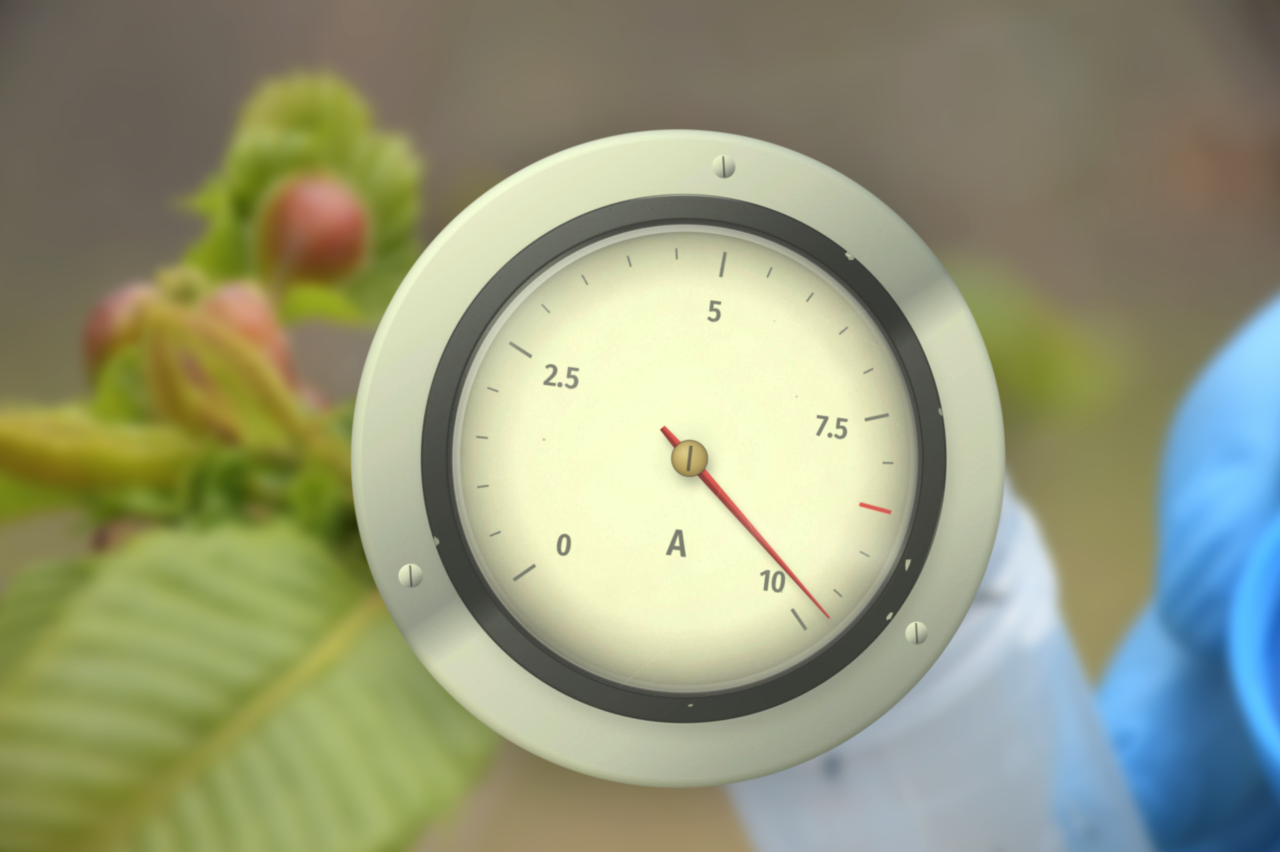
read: {"value": 9.75, "unit": "A"}
